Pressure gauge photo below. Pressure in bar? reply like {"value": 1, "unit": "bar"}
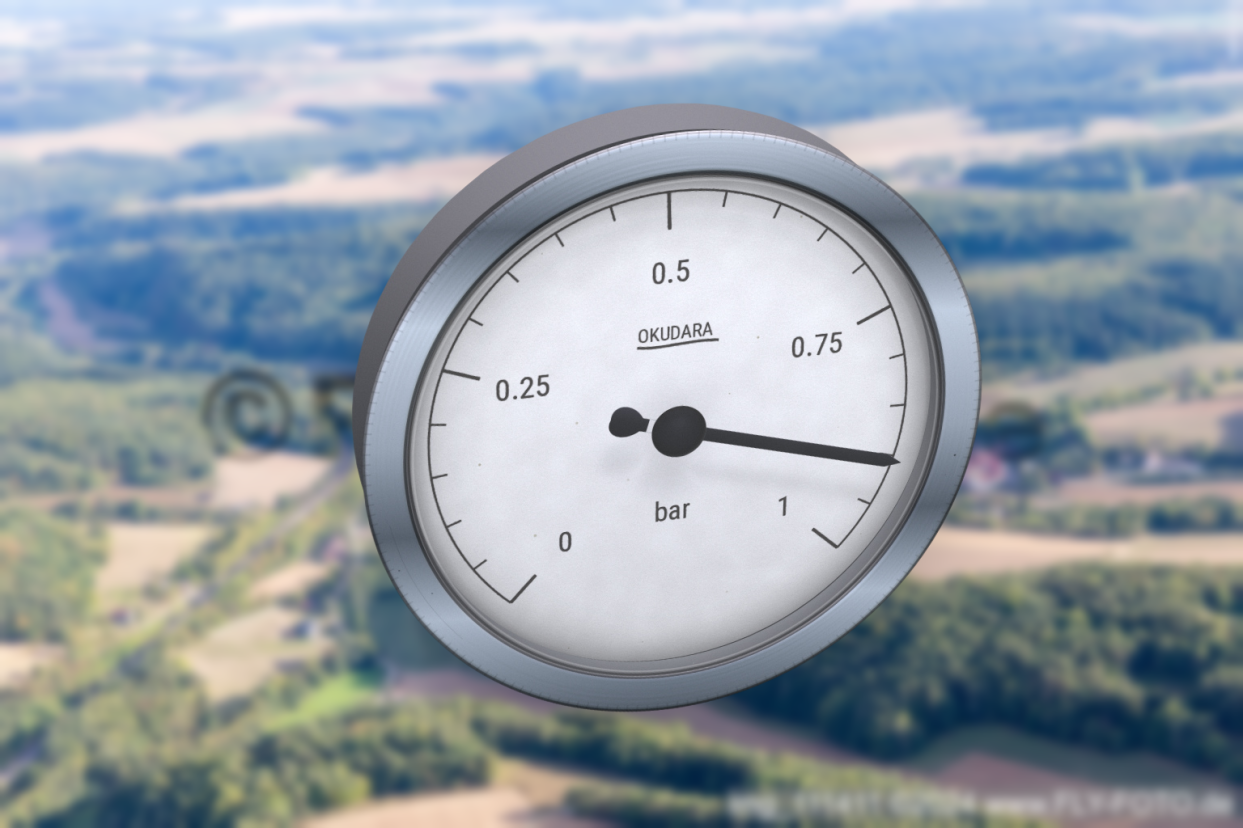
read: {"value": 0.9, "unit": "bar"}
